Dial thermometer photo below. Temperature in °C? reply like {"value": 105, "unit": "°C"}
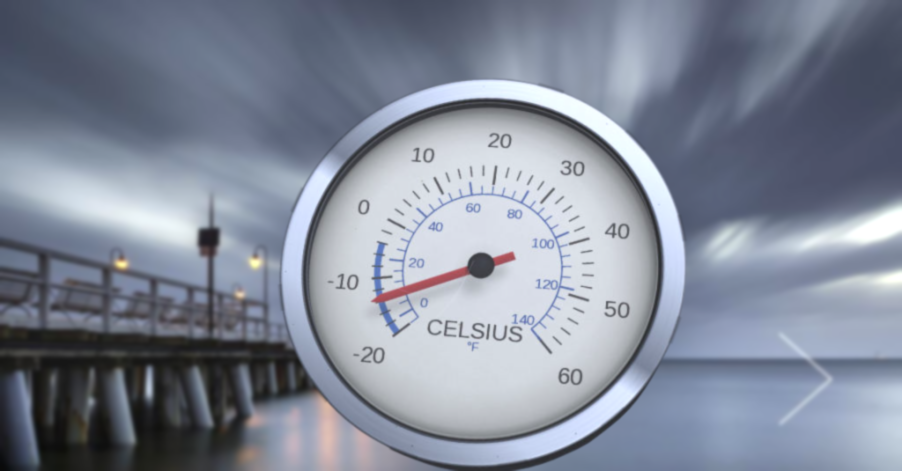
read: {"value": -14, "unit": "°C"}
